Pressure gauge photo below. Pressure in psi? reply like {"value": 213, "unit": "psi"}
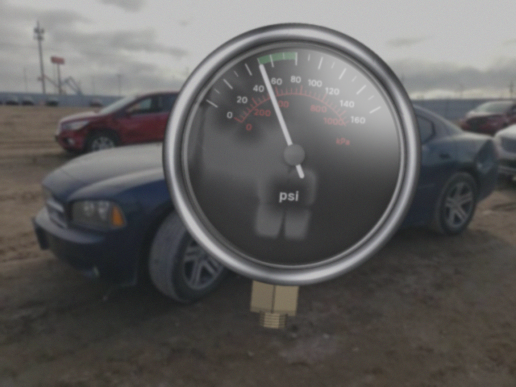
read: {"value": 50, "unit": "psi"}
